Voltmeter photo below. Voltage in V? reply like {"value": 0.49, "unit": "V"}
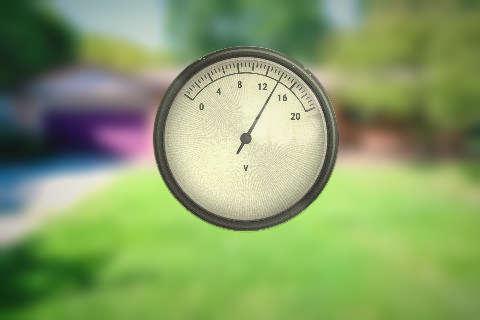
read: {"value": 14, "unit": "V"}
